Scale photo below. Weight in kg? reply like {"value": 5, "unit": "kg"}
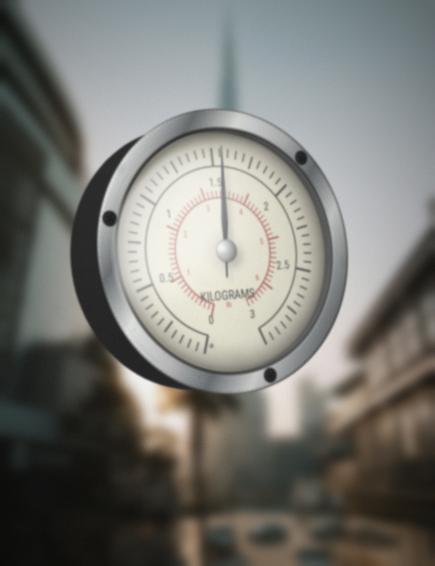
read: {"value": 1.55, "unit": "kg"}
